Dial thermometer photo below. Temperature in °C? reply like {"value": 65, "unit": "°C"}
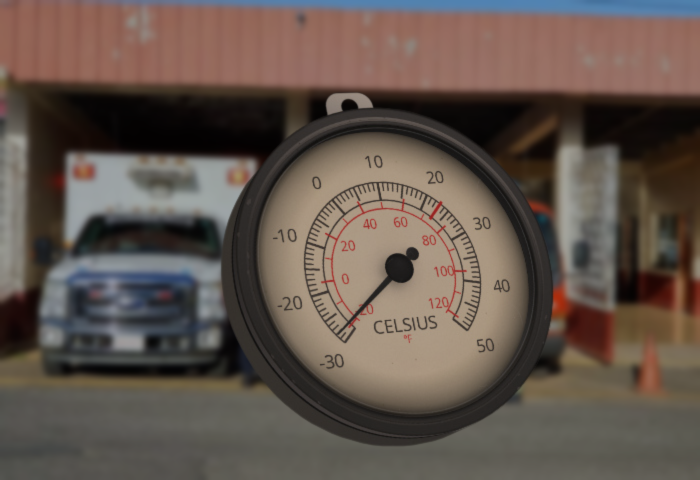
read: {"value": -28, "unit": "°C"}
